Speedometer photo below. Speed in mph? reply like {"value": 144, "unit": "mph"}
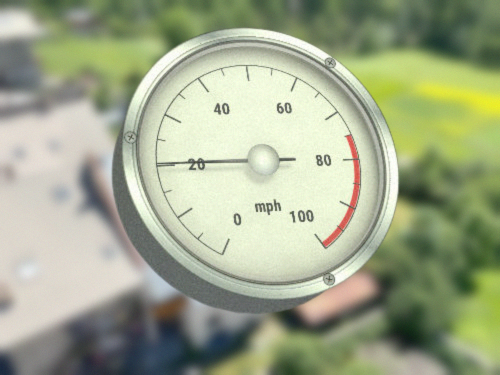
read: {"value": 20, "unit": "mph"}
